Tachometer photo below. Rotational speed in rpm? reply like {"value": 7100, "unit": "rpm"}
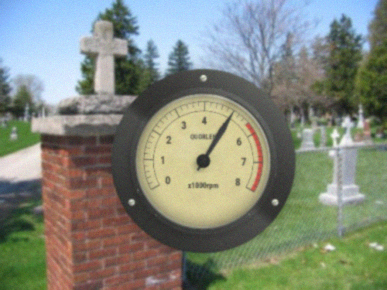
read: {"value": 5000, "unit": "rpm"}
